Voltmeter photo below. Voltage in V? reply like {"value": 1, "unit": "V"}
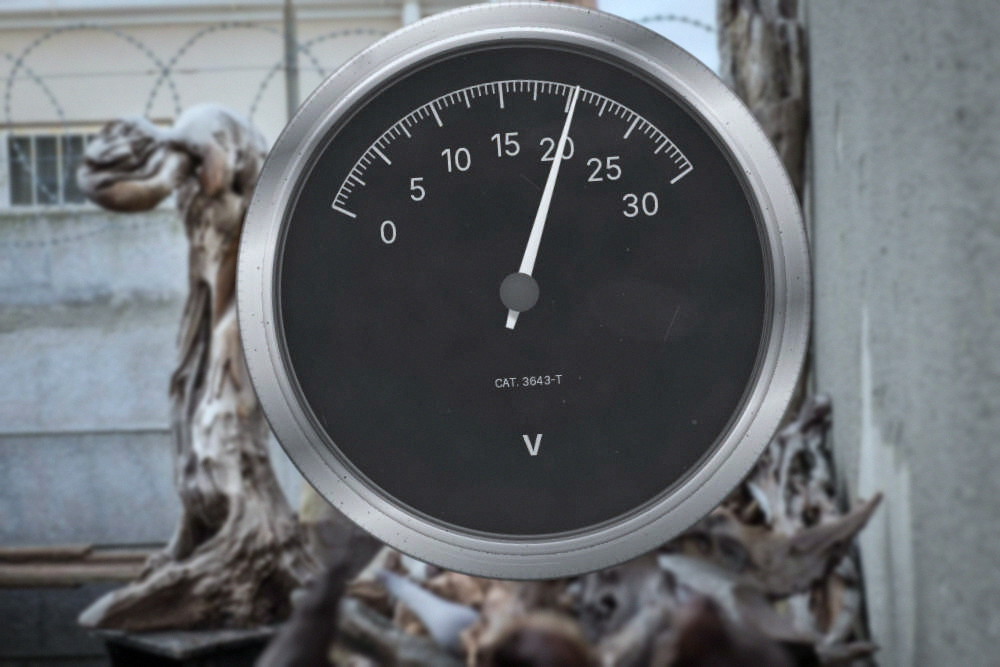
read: {"value": 20.5, "unit": "V"}
